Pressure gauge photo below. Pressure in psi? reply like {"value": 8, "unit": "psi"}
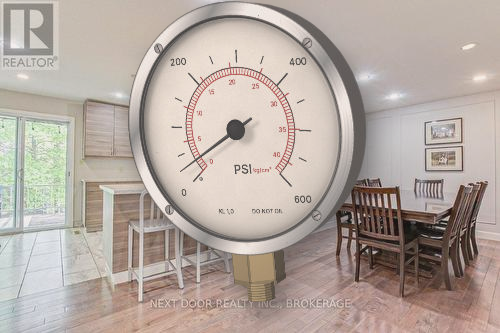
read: {"value": 25, "unit": "psi"}
